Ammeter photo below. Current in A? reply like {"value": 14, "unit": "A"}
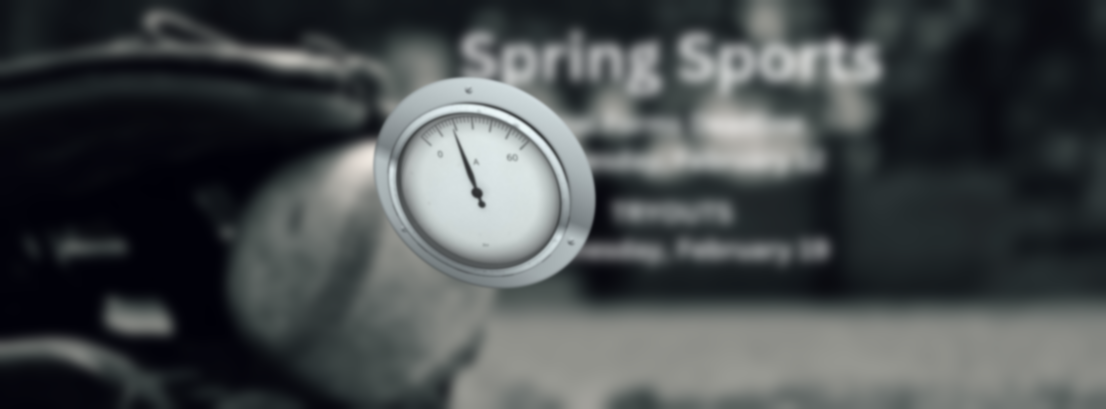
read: {"value": 20, "unit": "A"}
